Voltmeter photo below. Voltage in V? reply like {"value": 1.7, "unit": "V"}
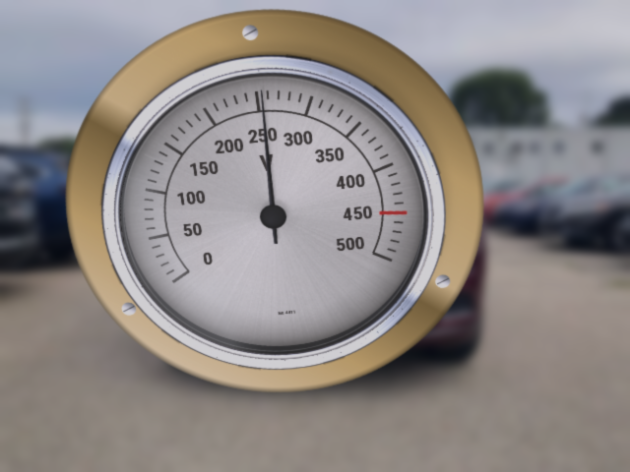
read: {"value": 255, "unit": "V"}
